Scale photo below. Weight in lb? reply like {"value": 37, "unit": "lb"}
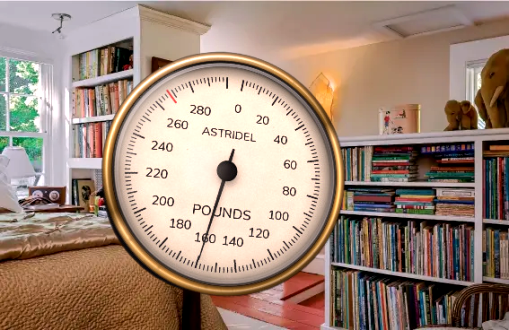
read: {"value": 160, "unit": "lb"}
